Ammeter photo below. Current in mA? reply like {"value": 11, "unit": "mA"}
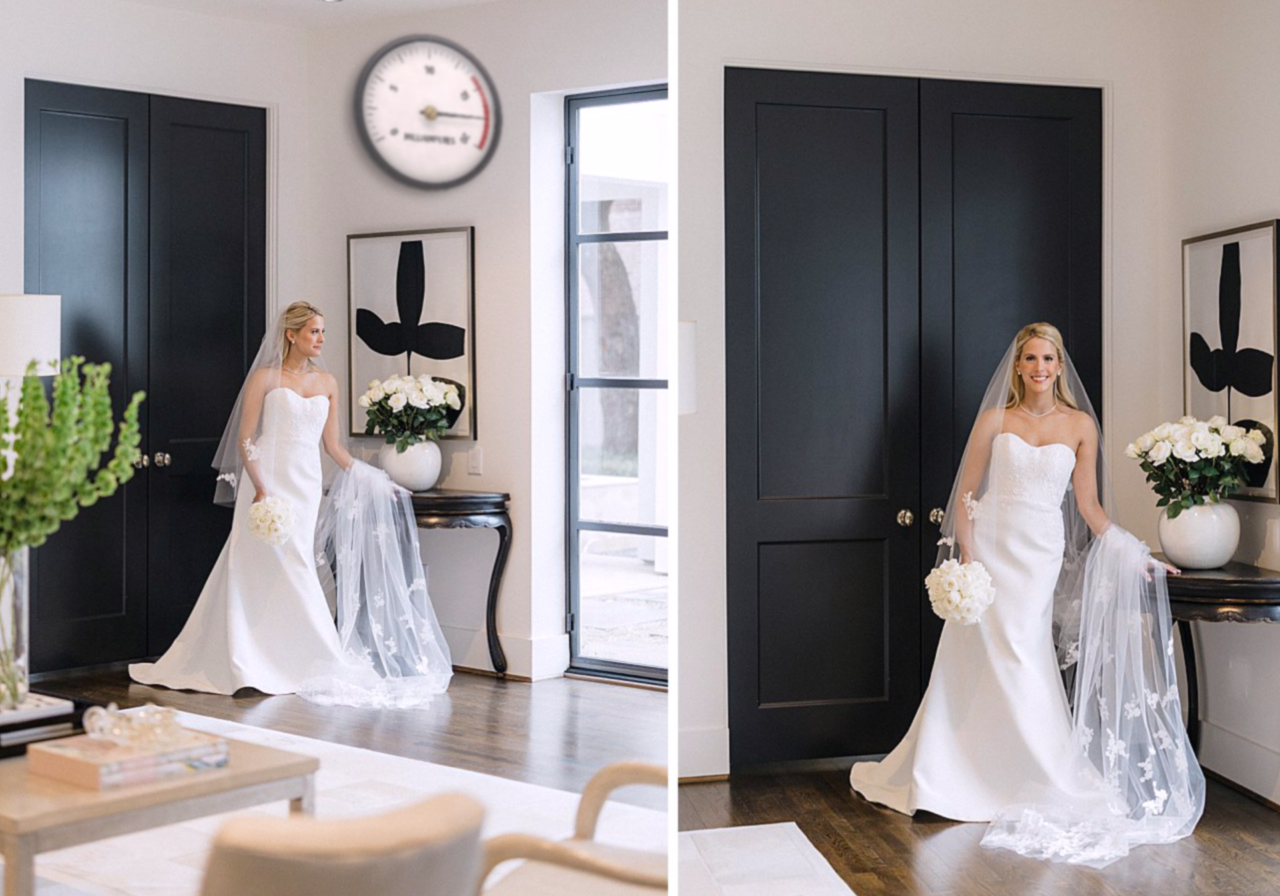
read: {"value": 17.5, "unit": "mA"}
